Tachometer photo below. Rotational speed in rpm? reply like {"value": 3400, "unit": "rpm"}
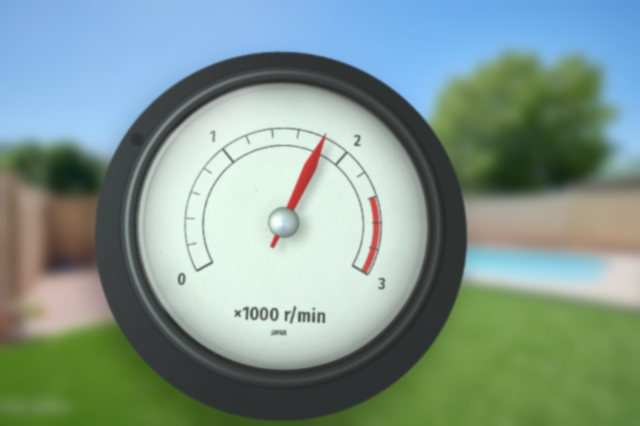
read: {"value": 1800, "unit": "rpm"}
